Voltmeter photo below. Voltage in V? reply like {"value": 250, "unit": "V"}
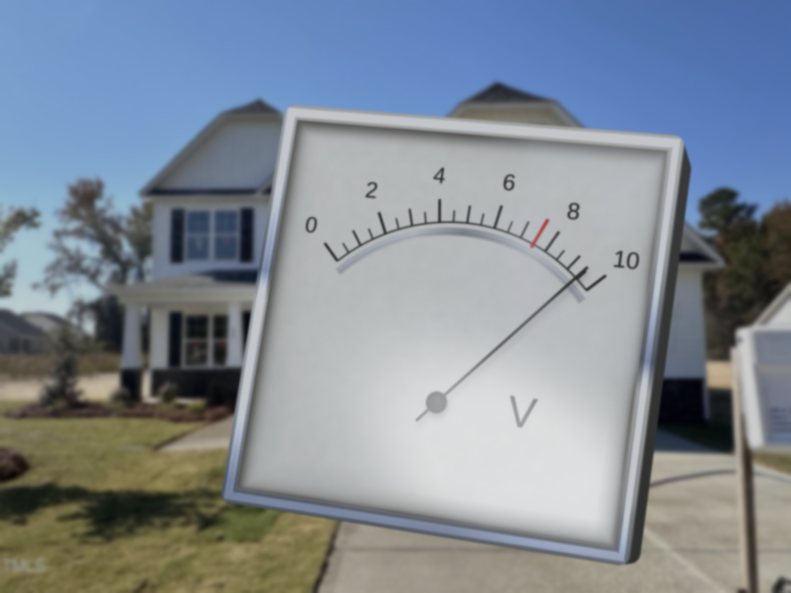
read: {"value": 9.5, "unit": "V"}
